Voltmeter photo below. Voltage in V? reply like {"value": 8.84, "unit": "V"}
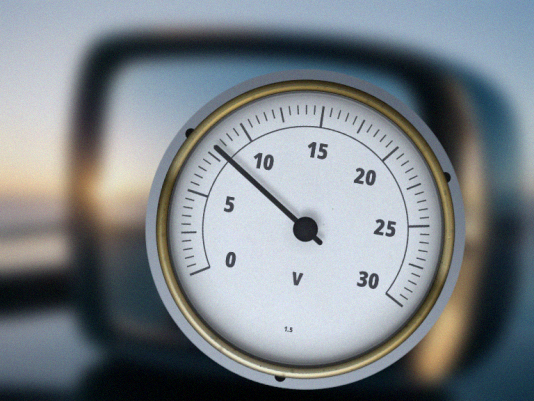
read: {"value": 8, "unit": "V"}
